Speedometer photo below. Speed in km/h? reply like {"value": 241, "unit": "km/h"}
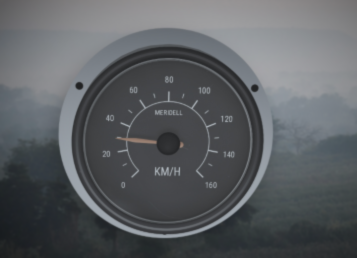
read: {"value": 30, "unit": "km/h"}
